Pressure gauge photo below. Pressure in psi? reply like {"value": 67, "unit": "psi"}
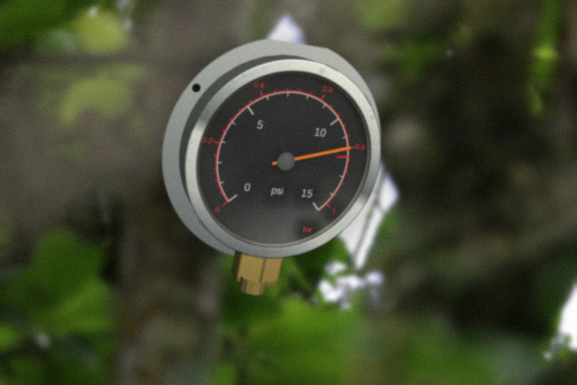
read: {"value": 11.5, "unit": "psi"}
